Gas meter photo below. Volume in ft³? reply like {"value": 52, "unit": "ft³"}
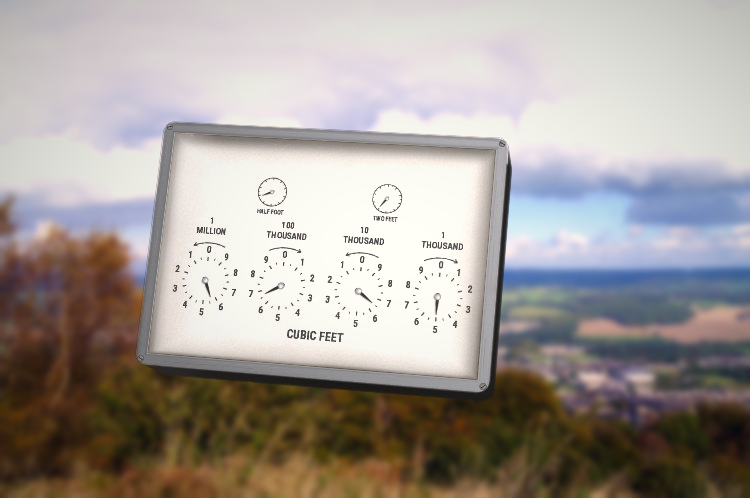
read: {"value": 566500, "unit": "ft³"}
